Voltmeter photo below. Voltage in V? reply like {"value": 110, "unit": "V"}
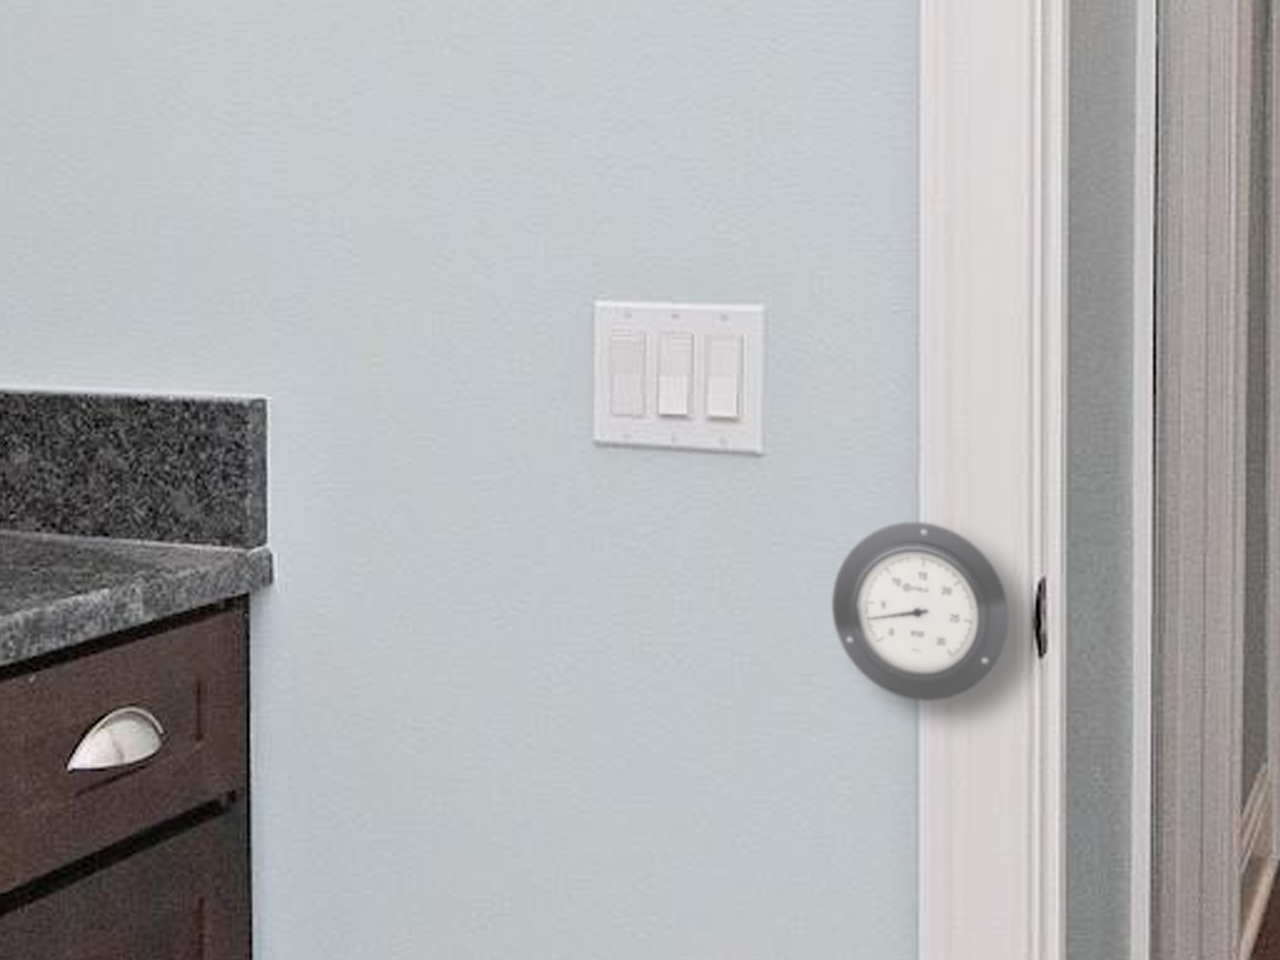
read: {"value": 3, "unit": "V"}
